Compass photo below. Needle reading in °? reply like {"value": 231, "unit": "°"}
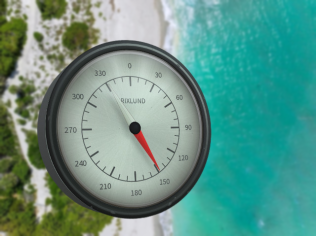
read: {"value": 150, "unit": "°"}
